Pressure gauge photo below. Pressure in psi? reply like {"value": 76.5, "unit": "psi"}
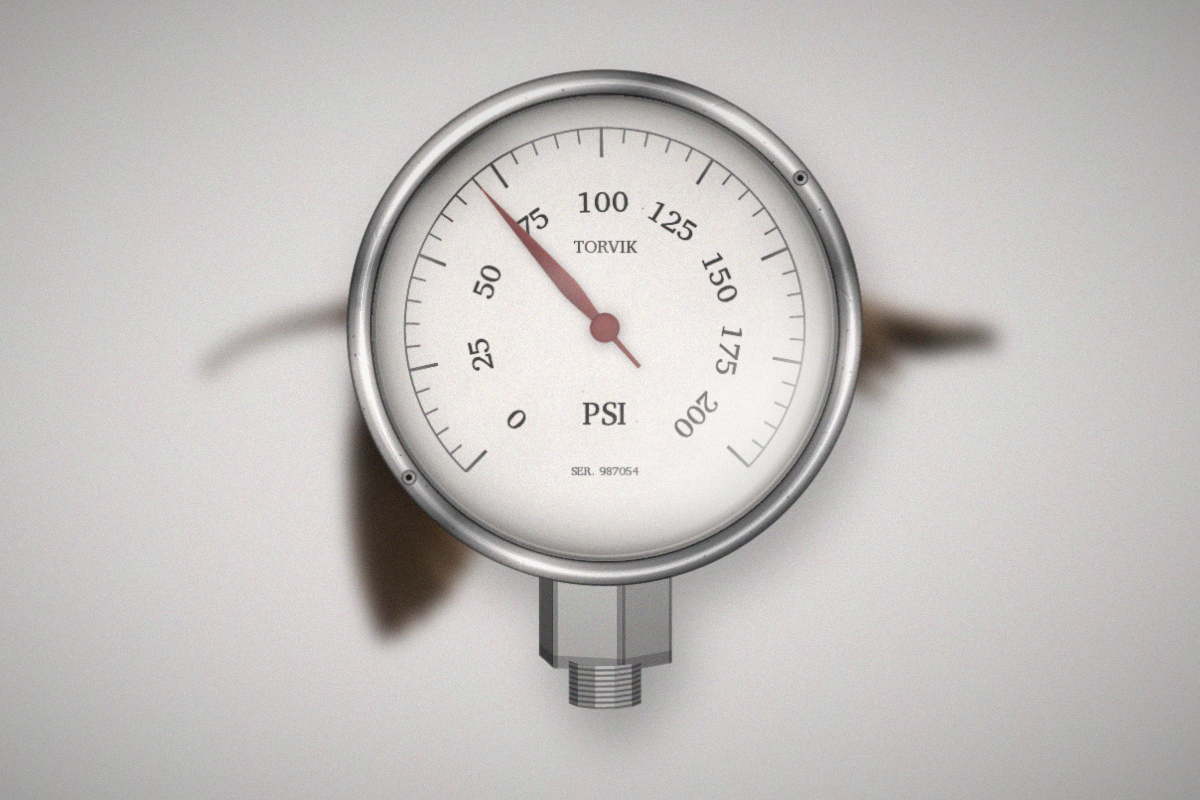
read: {"value": 70, "unit": "psi"}
